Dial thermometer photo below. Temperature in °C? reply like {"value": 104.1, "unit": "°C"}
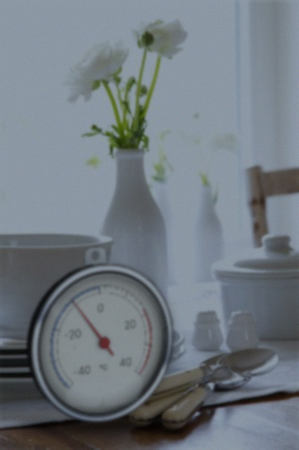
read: {"value": -10, "unit": "°C"}
